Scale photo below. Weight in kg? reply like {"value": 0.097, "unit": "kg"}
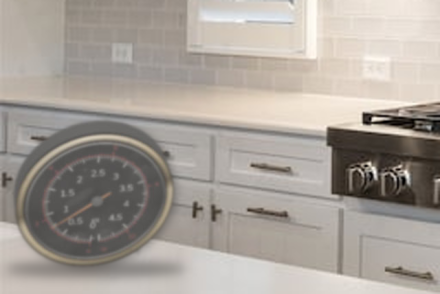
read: {"value": 0.75, "unit": "kg"}
